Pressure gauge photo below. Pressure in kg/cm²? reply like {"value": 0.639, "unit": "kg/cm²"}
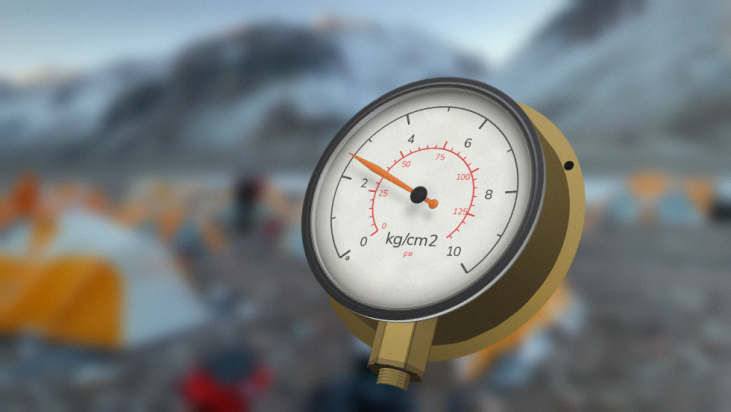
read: {"value": 2.5, "unit": "kg/cm²"}
